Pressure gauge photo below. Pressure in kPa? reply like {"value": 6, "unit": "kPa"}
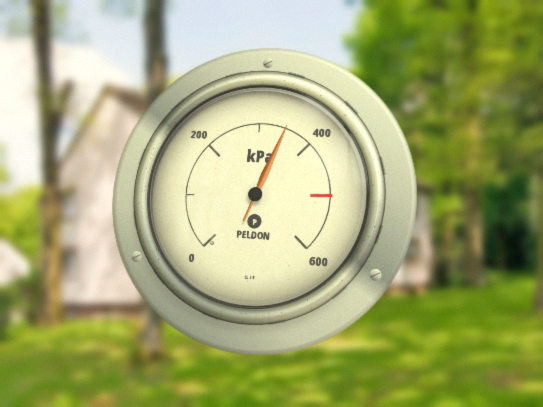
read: {"value": 350, "unit": "kPa"}
